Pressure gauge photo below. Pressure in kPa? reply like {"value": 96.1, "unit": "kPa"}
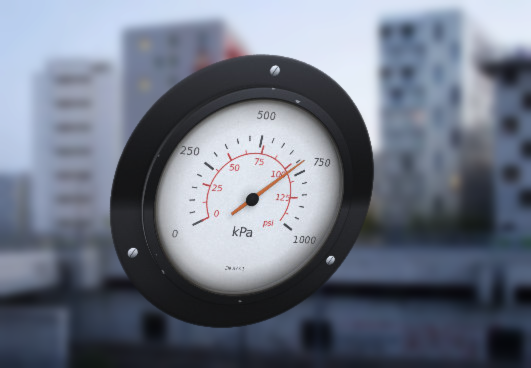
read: {"value": 700, "unit": "kPa"}
